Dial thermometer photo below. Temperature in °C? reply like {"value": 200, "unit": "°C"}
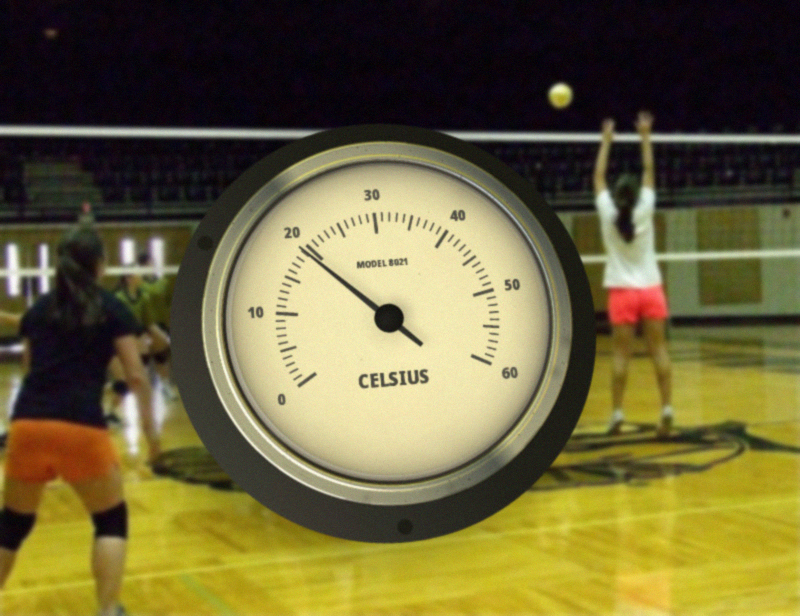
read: {"value": 19, "unit": "°C"}
